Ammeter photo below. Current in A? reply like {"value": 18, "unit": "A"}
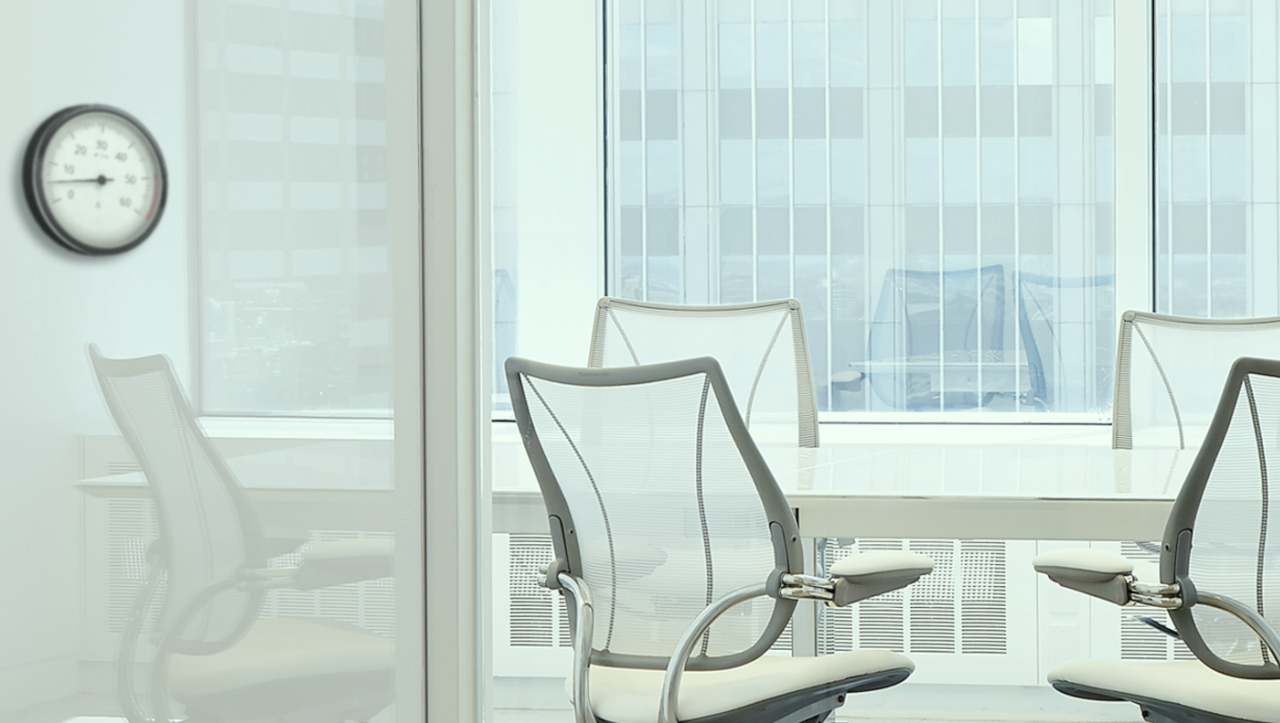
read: {"value": 5, "unit": "A"}
